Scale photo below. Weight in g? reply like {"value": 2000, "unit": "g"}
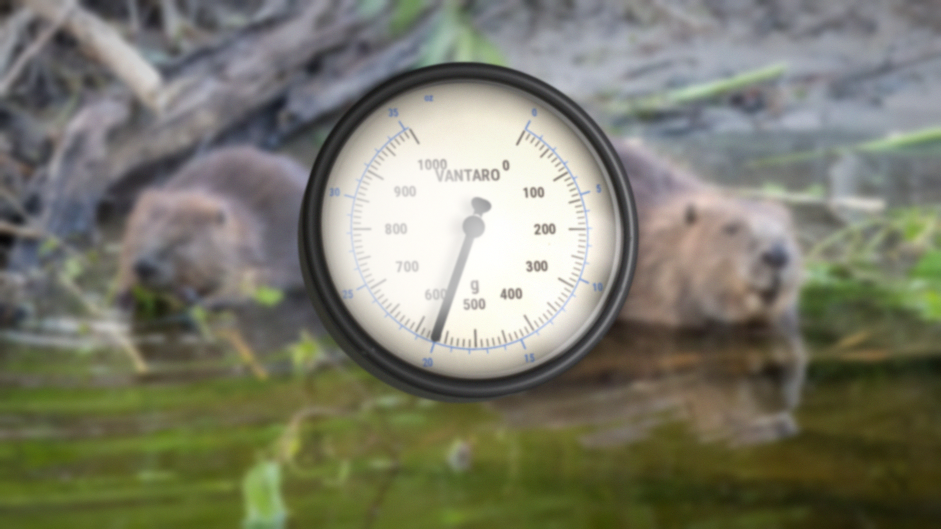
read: {"value": 570, "unit": "g"}
